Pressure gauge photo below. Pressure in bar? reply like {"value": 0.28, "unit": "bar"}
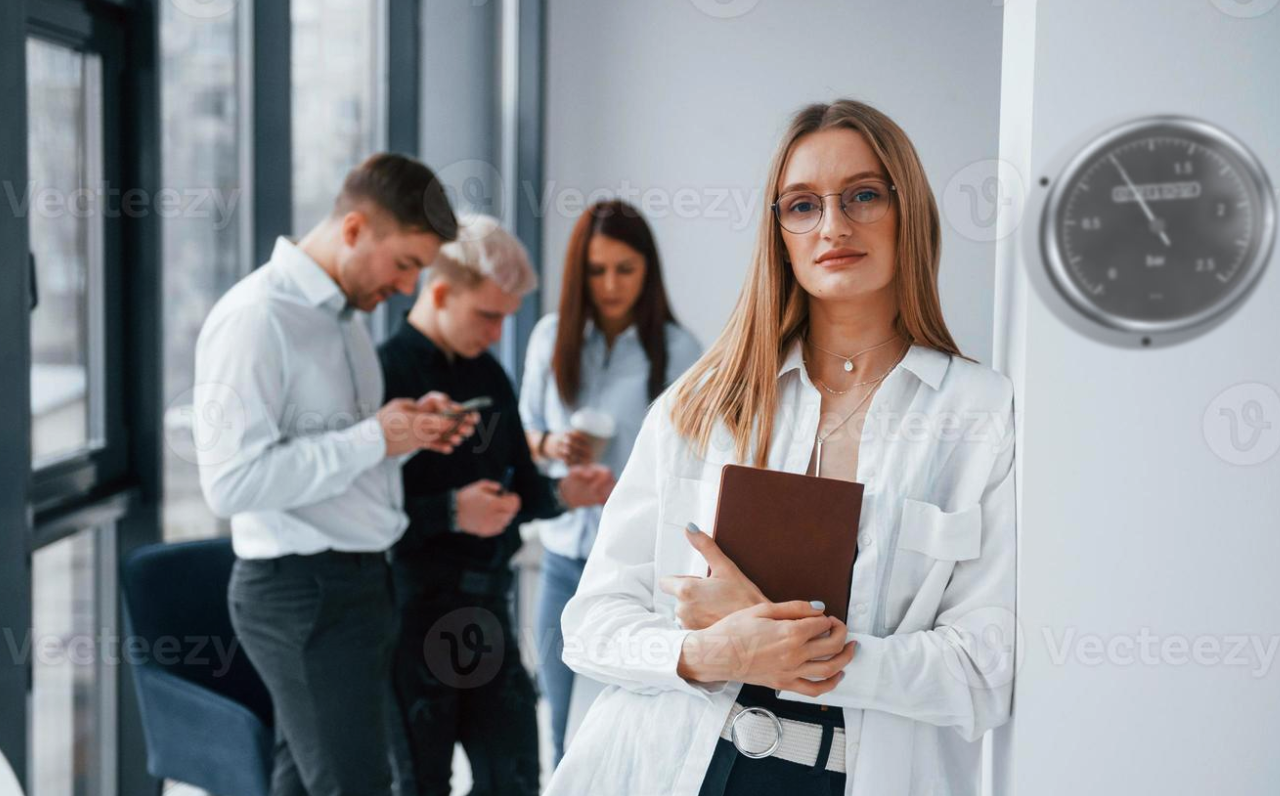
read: {"value": 1, "unit": "bar"}
